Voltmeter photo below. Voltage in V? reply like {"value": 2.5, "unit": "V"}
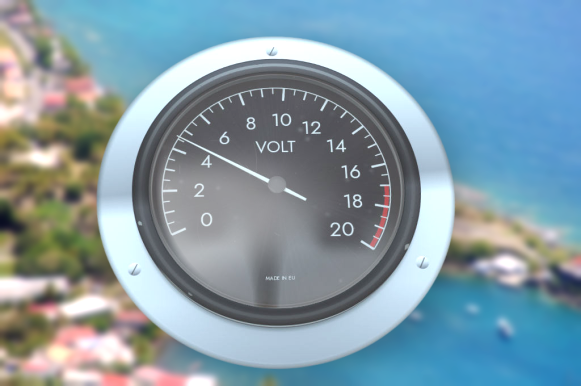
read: {"value": 4.5, "unit": "V"}
